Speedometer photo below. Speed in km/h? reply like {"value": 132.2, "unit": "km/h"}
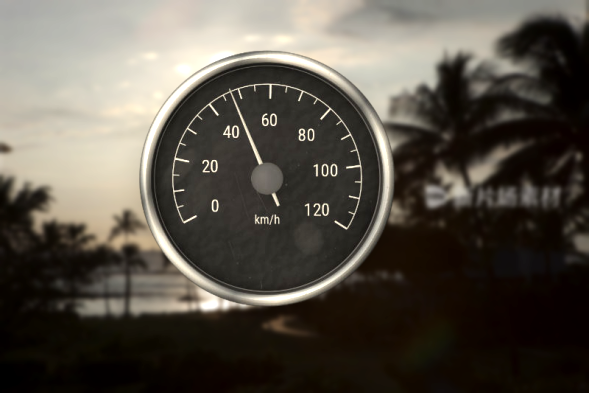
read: {"value": 47.5, "unit": "km/h"}
